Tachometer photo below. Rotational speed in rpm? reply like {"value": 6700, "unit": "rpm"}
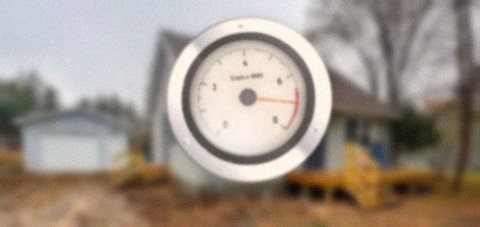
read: {"value": 7000, "unit": "rpm"}
